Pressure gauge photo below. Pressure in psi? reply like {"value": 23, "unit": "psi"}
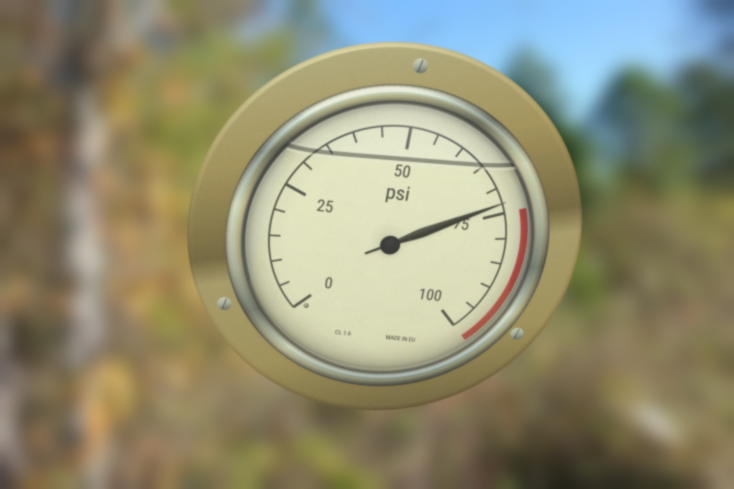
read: {"value": 72.5, "unit": "psi"}
